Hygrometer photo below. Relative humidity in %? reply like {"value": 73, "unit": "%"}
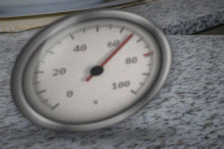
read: {"value": 65, "unit": "%"}
